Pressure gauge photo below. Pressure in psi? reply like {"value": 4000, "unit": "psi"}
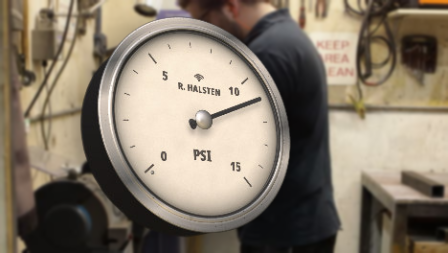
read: {"value": 11, "unit": "psi"}
